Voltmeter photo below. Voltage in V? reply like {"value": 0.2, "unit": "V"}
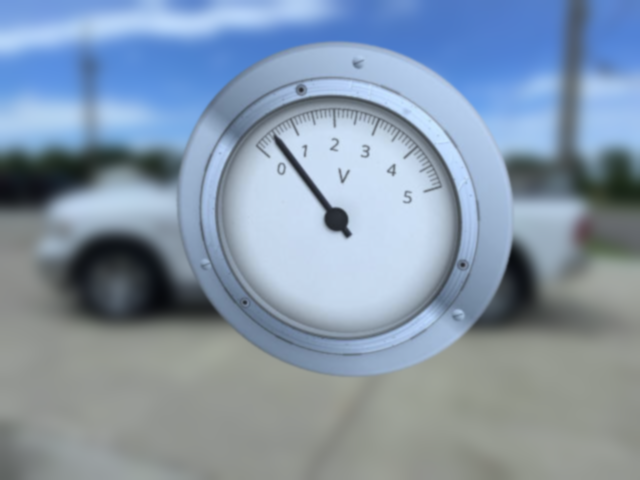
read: {"value": 0.5, "unit": "V"}
